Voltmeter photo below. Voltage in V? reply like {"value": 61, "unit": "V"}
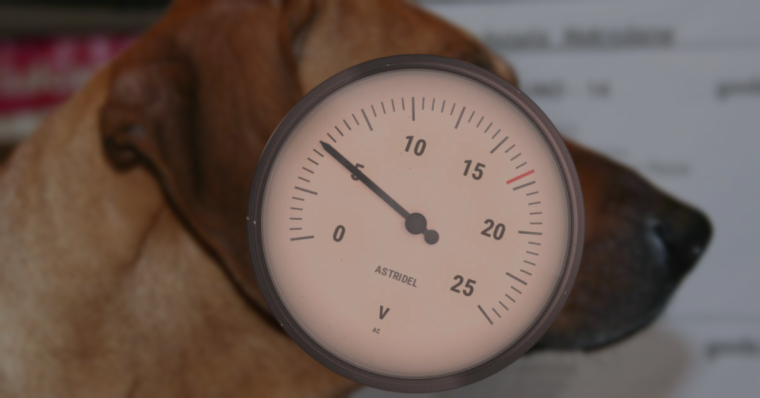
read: {"value": 5, "unit": "V"}
